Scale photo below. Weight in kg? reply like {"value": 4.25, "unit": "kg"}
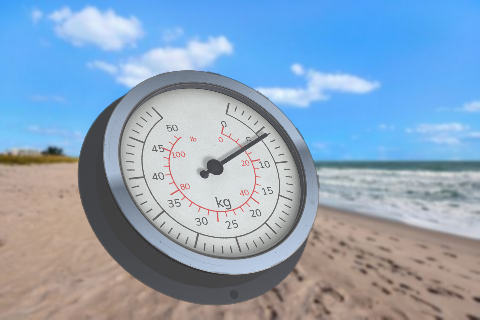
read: {"value": 6, "unit": "kg"}
